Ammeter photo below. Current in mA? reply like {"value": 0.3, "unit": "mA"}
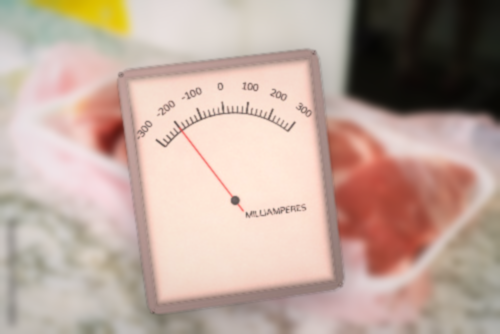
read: {"value": -200, "unit": "mA"}
